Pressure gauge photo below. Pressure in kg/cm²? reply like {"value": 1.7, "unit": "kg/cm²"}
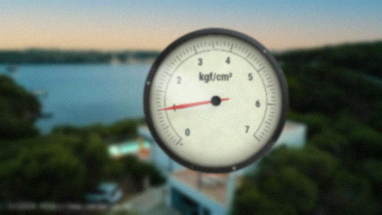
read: {"value": 1, "unit": "kg/cm²"}
